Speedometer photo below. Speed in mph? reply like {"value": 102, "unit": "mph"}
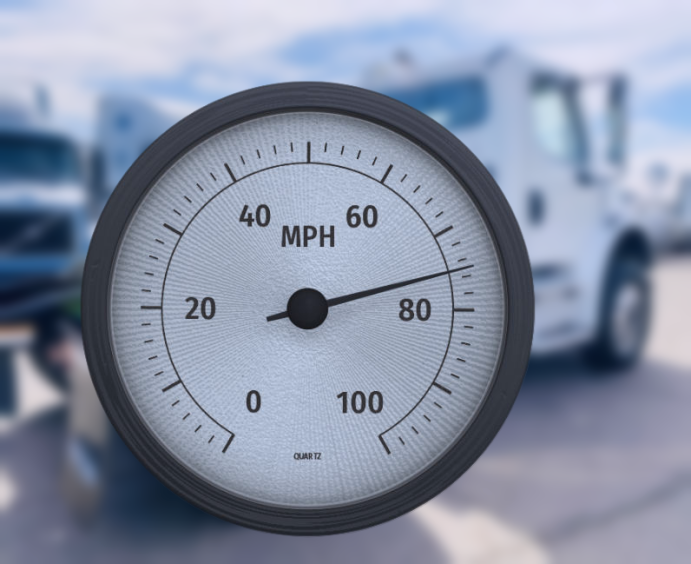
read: {"value": 75, "unit": "mph"}
